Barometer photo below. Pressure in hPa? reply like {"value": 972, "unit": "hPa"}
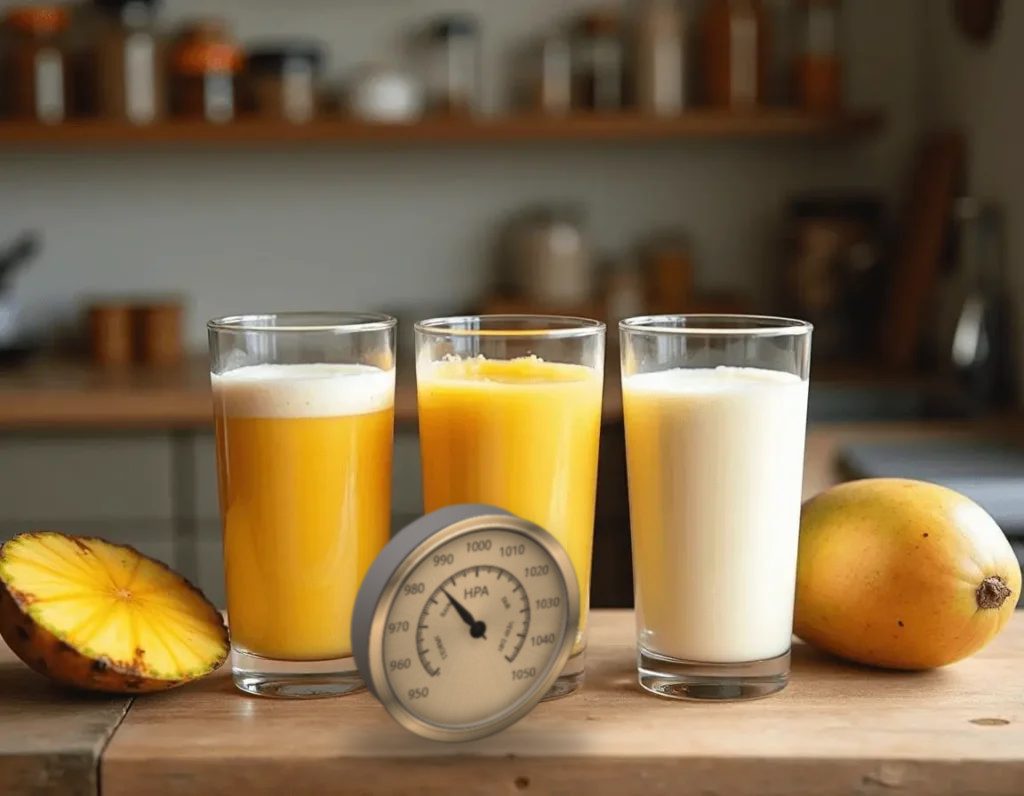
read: {"value": 985, "unit": "hPa"}
